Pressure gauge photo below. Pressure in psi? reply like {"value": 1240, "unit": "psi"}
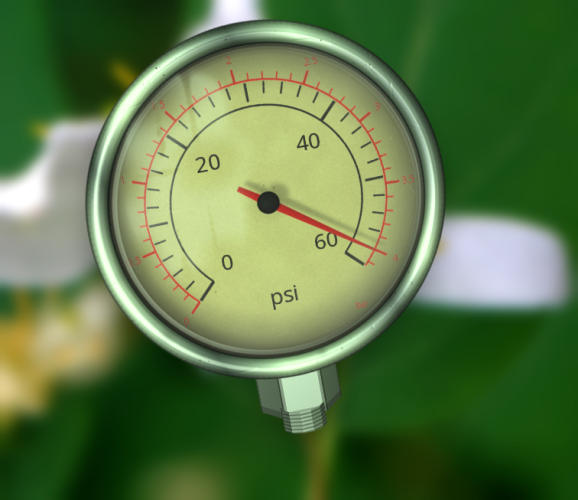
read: {"value": 58, "unit": "psi"}
